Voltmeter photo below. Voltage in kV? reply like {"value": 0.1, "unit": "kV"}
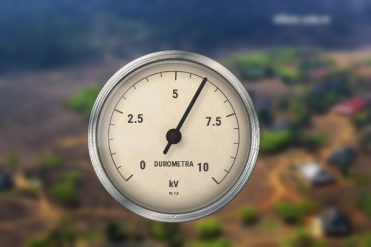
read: {"value": 6, "unit": "kV"}
